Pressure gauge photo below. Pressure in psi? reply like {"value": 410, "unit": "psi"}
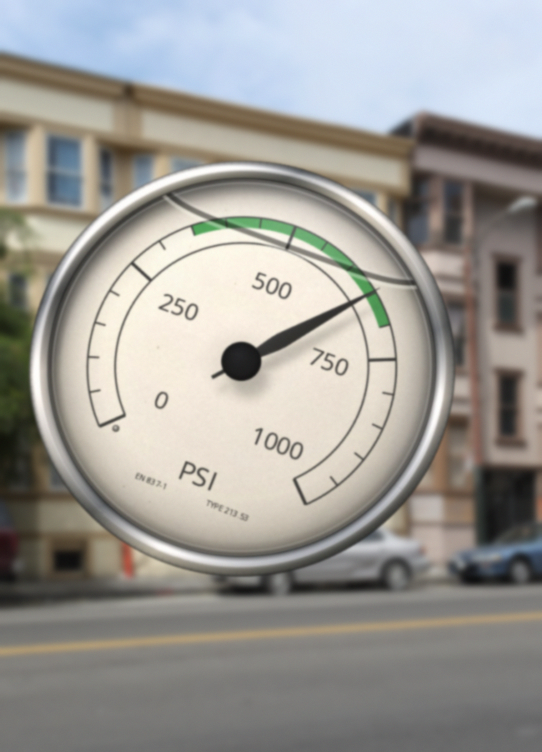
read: {"value": 650, "unit": "psi"}
